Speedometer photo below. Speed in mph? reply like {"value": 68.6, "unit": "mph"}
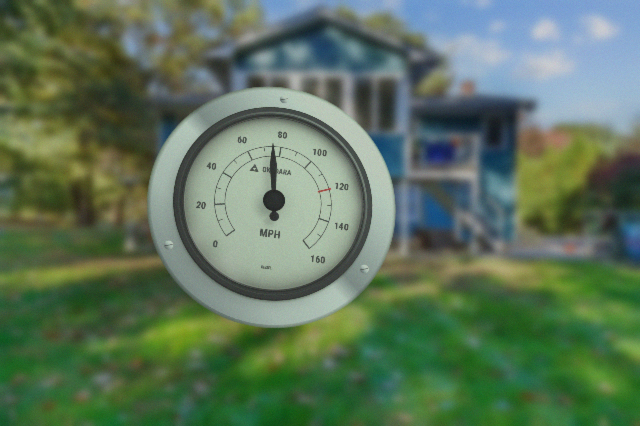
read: {"value": 75, "unit": "mph"}
